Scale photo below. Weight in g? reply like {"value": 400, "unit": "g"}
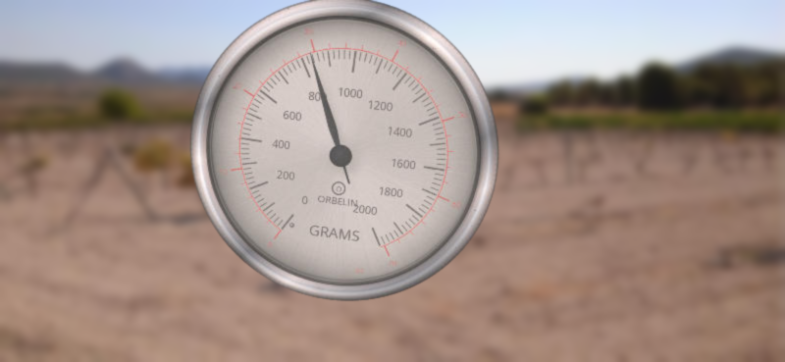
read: {"value": 840, "unit": "g"}
